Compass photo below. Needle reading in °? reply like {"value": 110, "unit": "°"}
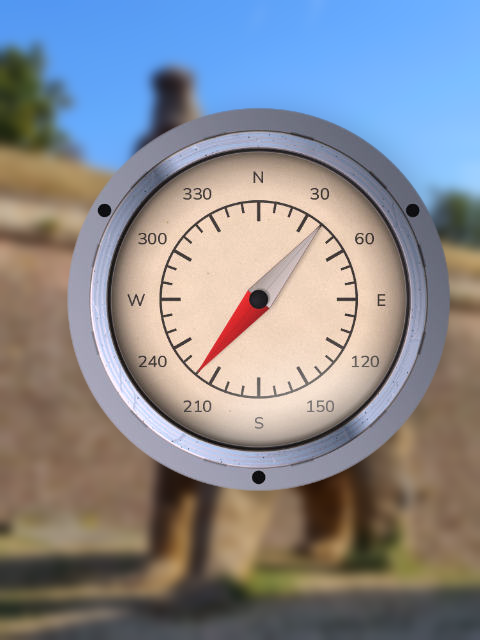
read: {"value": 220, "unit": "°"}
